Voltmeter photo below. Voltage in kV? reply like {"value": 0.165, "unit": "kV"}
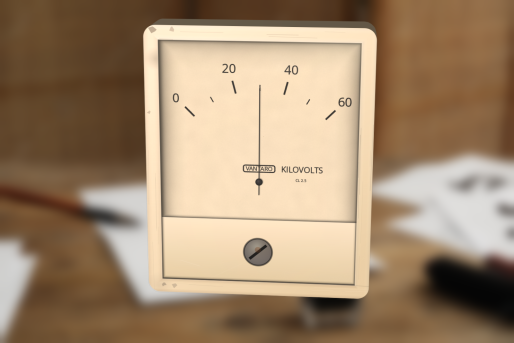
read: {"value": 30, "unit": "kV"}
